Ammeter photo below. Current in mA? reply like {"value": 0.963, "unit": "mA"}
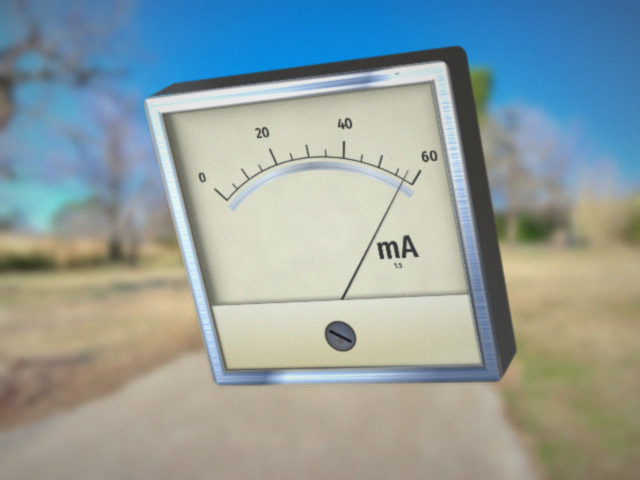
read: {"value": 57.5, "unit": "mA"}
